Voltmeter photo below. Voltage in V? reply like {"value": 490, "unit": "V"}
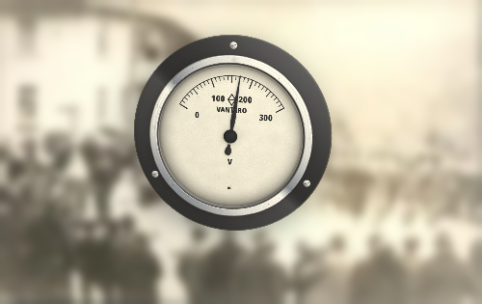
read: {"value": 170, "unit": "V"}
